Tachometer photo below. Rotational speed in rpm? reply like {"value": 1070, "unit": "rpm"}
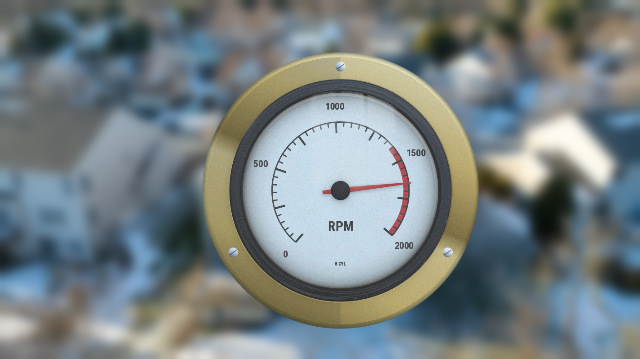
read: {"value": 1650, "unit": "rpm"}
